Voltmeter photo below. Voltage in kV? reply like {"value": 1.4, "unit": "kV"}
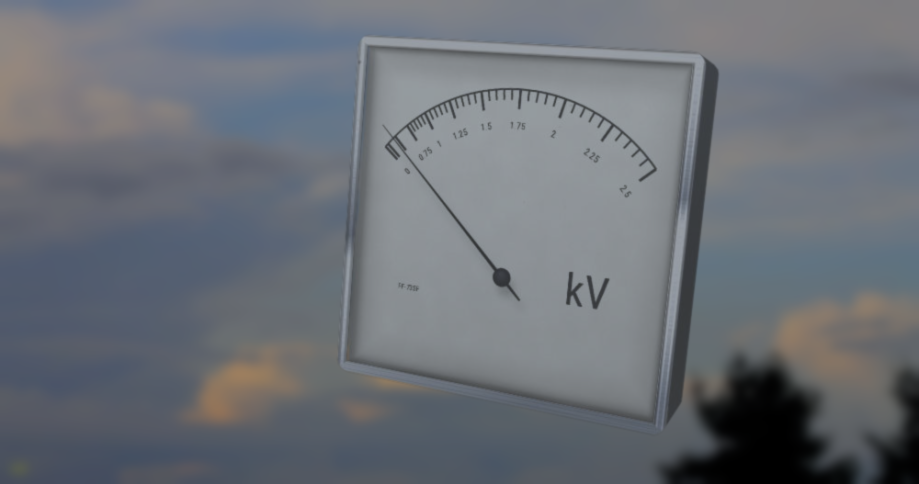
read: {"value": 0.5, "unit": "kV"}
